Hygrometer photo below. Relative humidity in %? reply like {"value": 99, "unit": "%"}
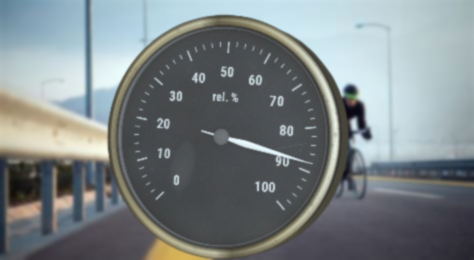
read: {"value": 88, "unit": "%"}
